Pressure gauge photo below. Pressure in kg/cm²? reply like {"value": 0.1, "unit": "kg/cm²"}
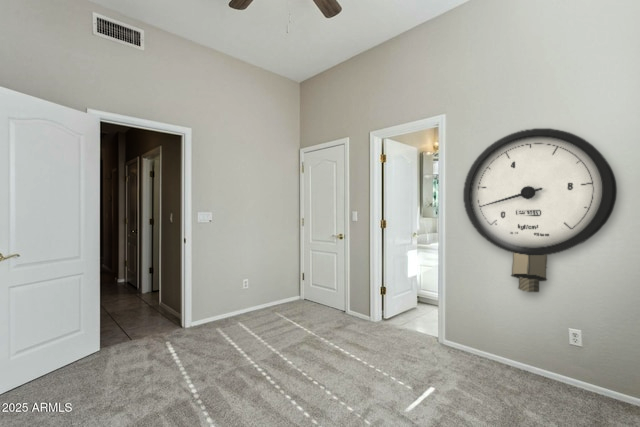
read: {"value": 1, "unit": "kg/cm²"}
